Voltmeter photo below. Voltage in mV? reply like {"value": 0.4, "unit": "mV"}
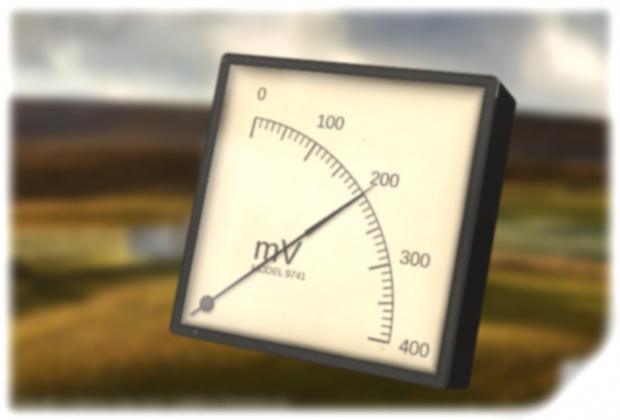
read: {"value": 200, "unit": "mV"}
